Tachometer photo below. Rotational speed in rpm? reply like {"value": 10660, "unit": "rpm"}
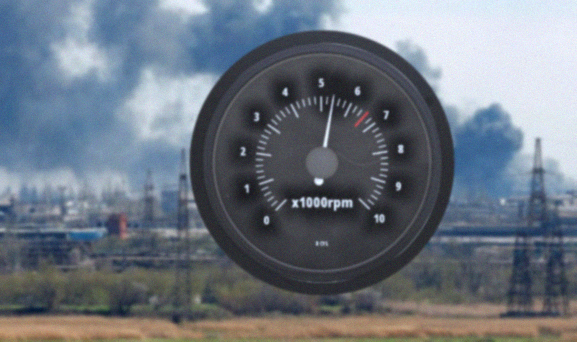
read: {"value": 5400, "unit": "rpm"}
